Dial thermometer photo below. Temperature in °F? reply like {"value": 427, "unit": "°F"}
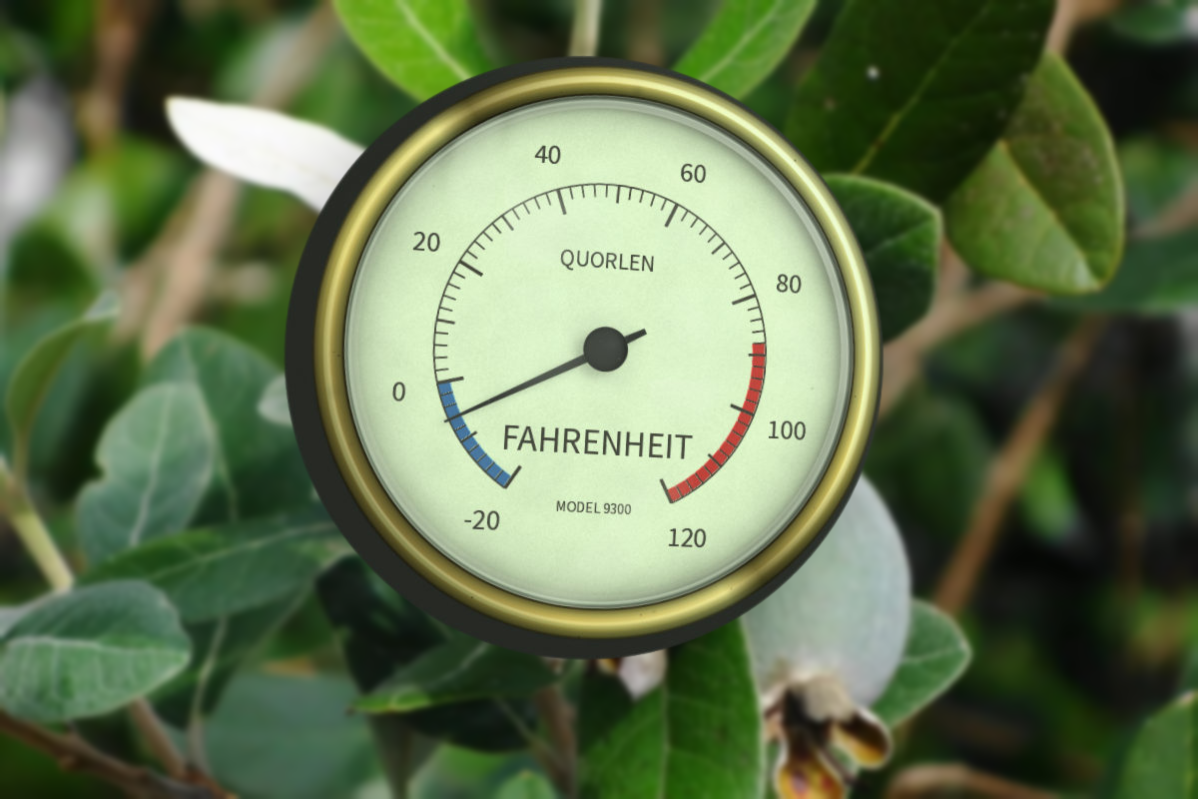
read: {"value": -6, "unit": "°F"}
